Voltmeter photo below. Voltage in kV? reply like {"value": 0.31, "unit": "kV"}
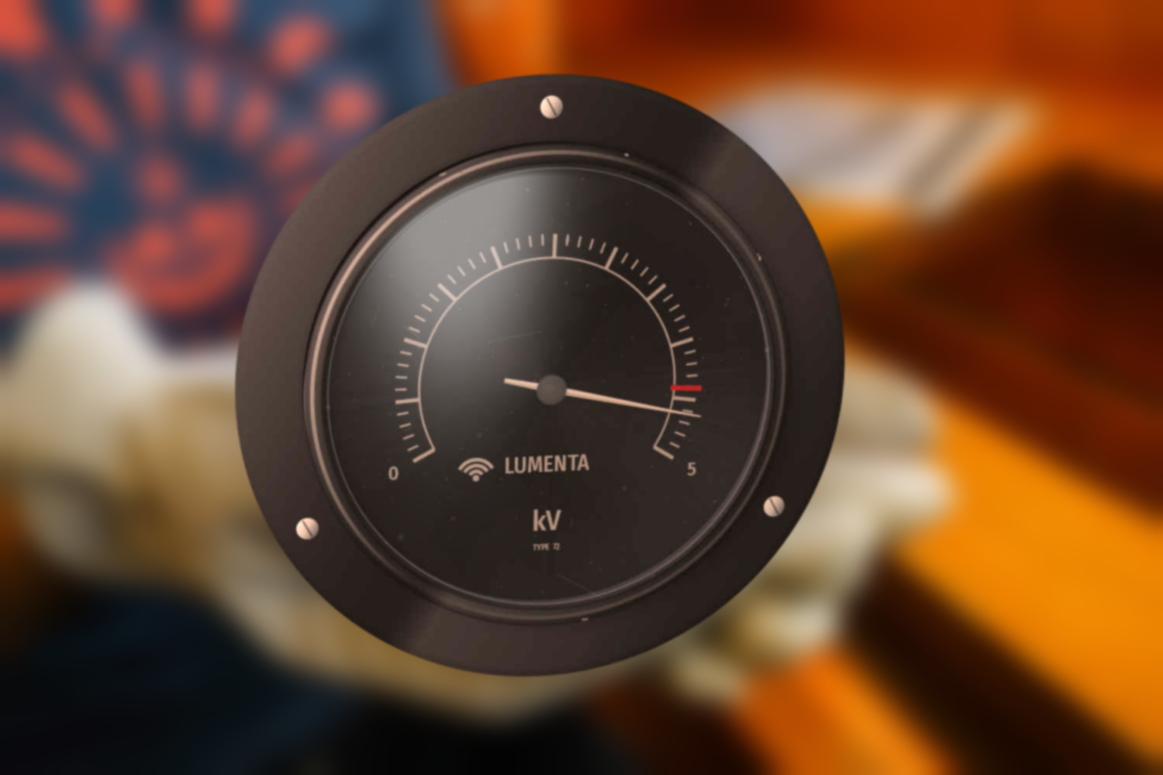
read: {"value": 4.6, "unit": "kV"}
